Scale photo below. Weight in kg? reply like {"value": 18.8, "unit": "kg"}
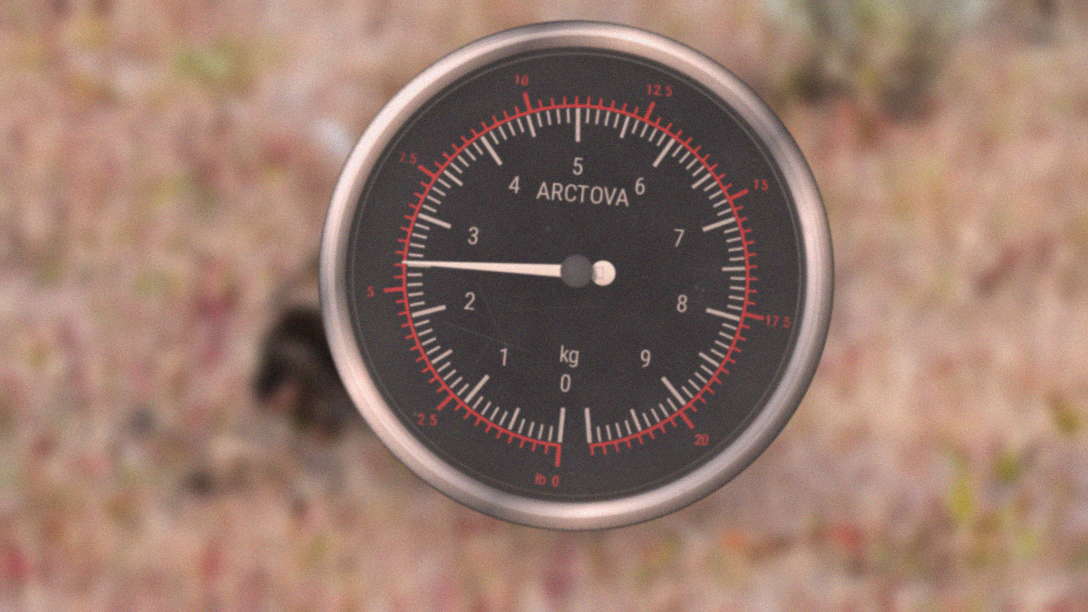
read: {"value": 2.5, "unit": "kg"}
